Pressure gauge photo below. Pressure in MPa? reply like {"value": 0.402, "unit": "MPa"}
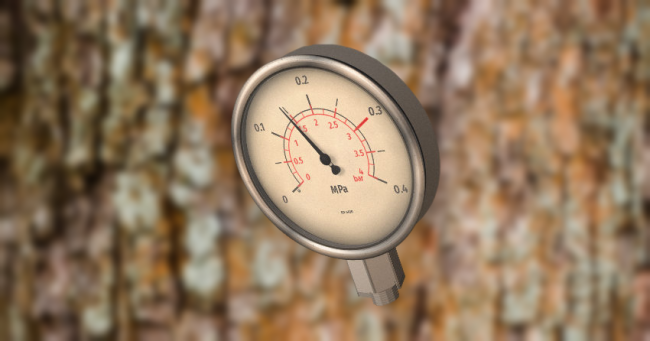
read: {"value": 0.15, "unit": "MPa"}
